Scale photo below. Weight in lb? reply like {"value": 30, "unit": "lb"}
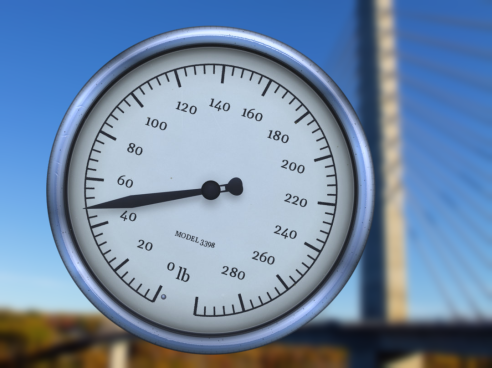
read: {"value": 48, "unit": "lb"}
